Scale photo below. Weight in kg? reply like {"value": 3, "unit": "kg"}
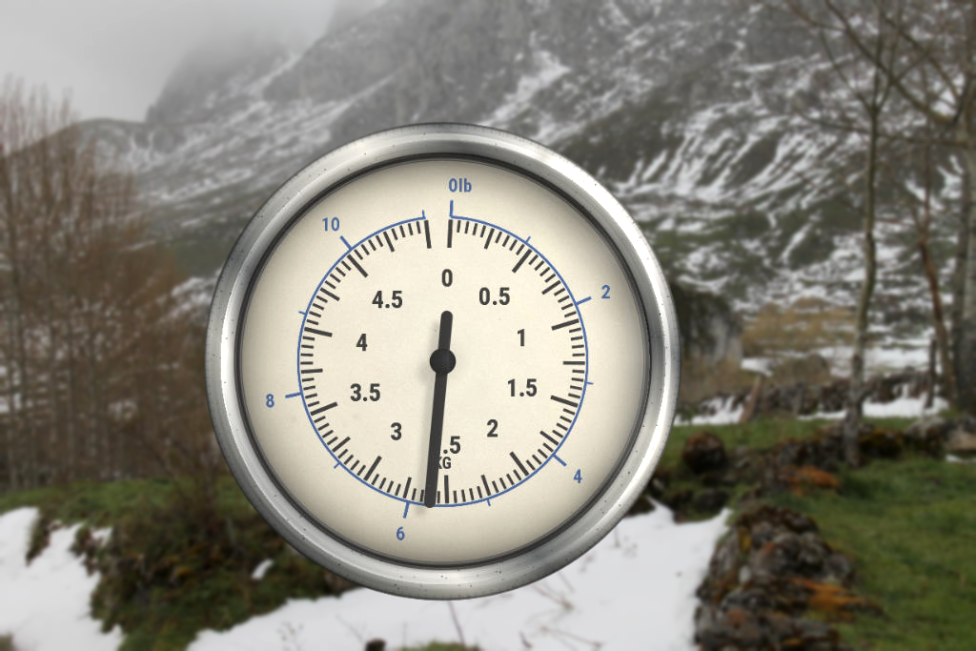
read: {"value": 2.6, "unit": "kg"}
